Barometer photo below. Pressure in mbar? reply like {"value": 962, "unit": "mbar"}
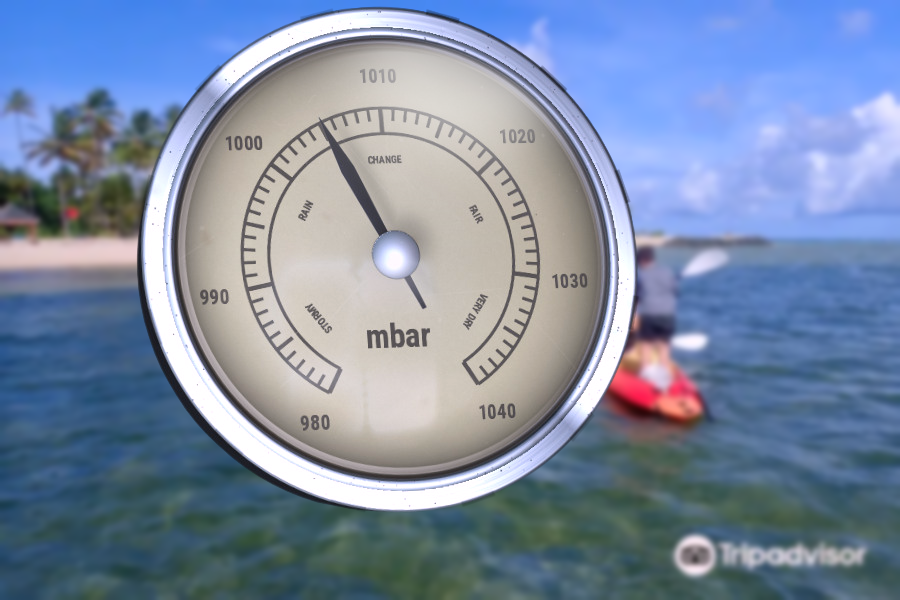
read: {"value": 1005, "unit": "mbar"}
